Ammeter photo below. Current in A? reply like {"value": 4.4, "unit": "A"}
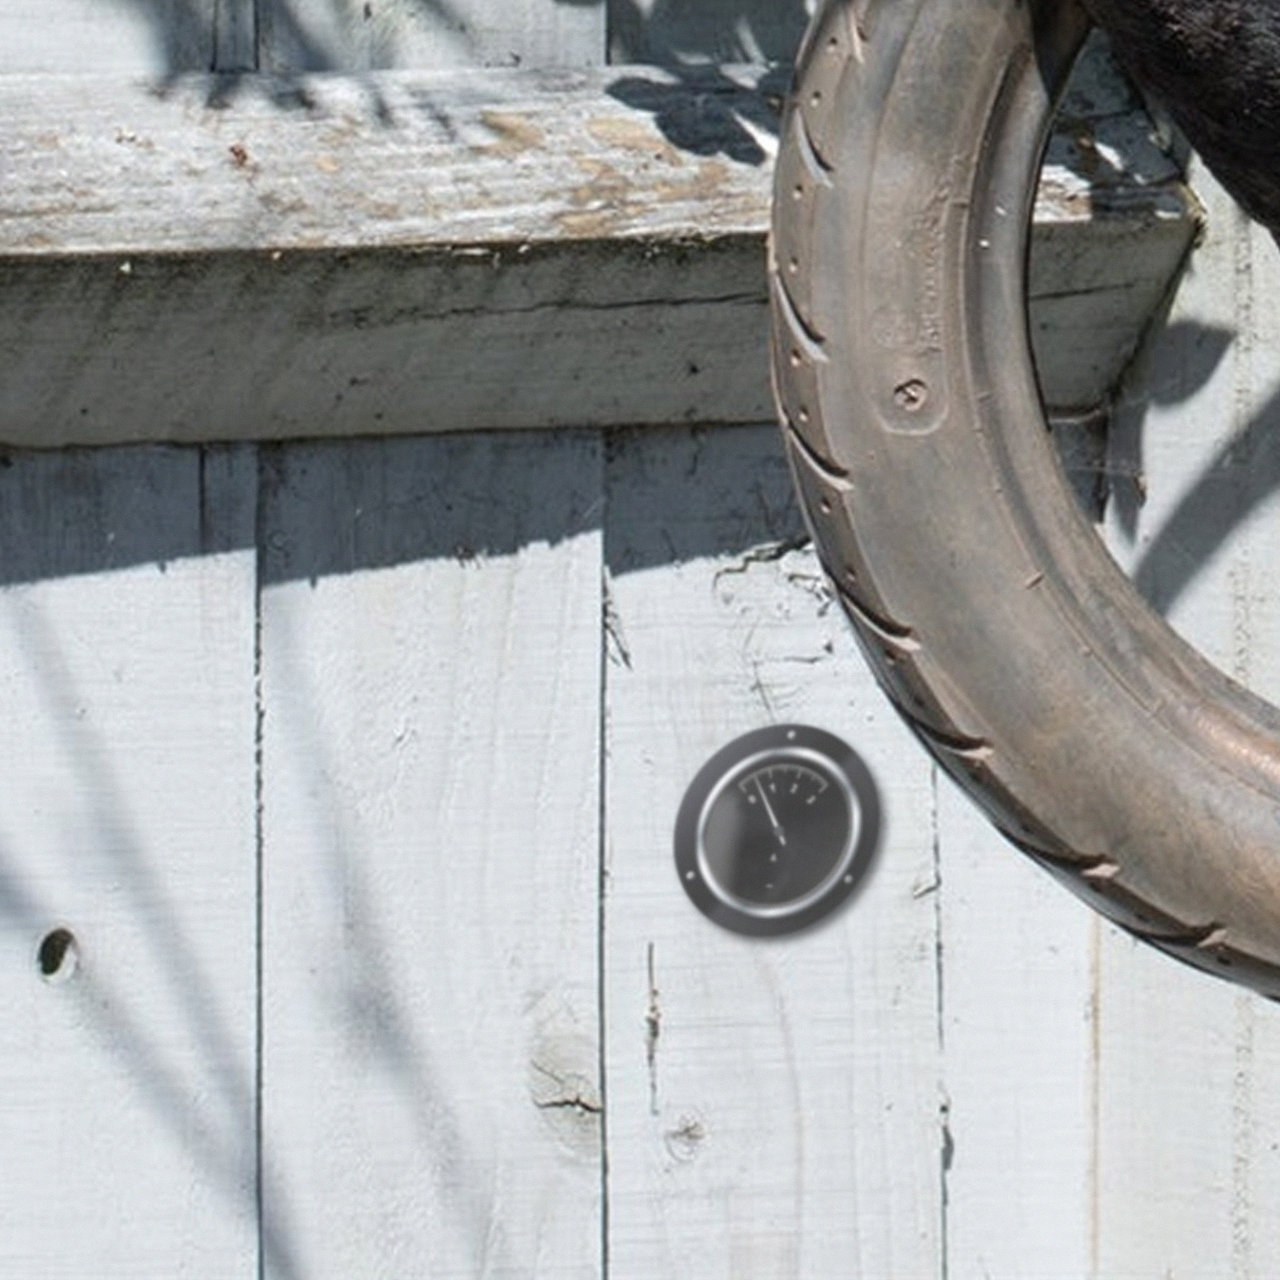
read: {"value": 0.5, "unit": "A"}
